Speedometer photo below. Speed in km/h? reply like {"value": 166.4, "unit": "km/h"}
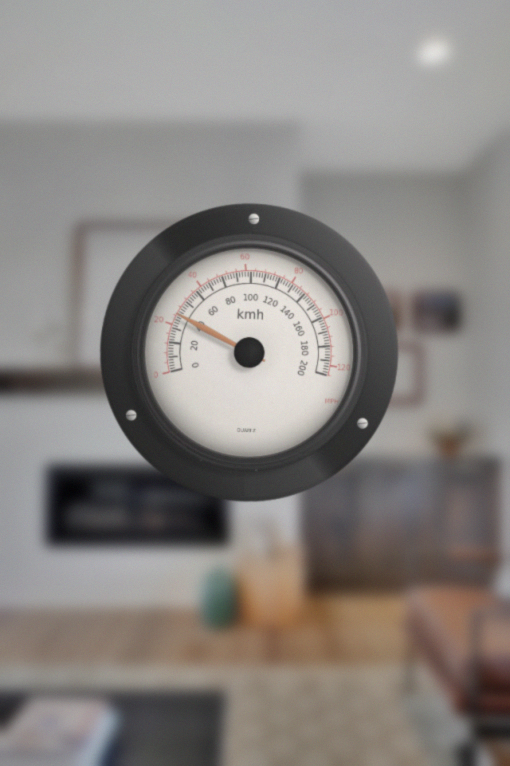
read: {"value": 40, "unit": "km/h"}
